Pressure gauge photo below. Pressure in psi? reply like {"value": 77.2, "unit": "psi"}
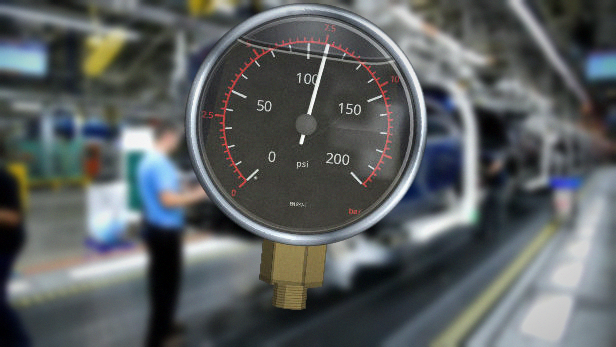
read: {"value": 110, "unit": "psi"}
